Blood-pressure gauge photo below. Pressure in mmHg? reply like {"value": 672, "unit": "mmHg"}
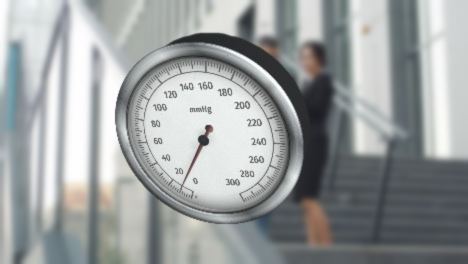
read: {"value": 10, "unit": "mmHg"}
